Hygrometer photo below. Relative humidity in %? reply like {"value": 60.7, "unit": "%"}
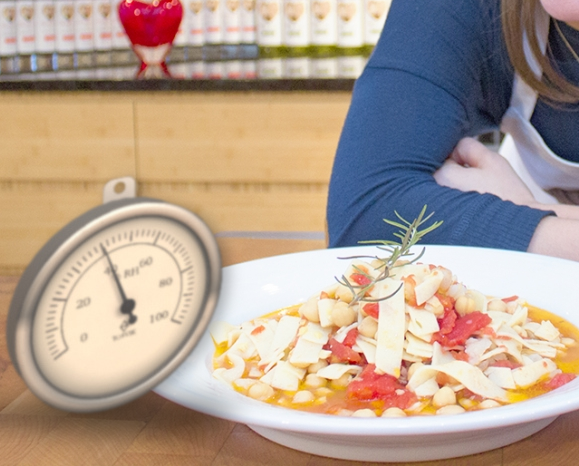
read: {"value": 40, "unit": "%"}
